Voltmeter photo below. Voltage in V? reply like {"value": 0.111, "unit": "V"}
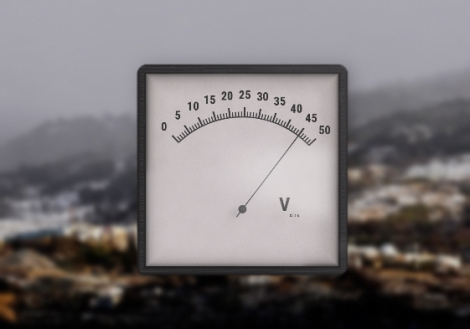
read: {"value": 45, "unit": "V"}
